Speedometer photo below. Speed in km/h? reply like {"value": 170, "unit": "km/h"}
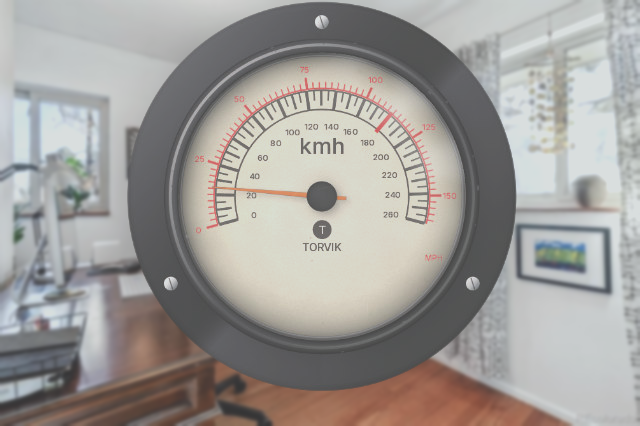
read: {"value": 25, "unit": "km/h"}
